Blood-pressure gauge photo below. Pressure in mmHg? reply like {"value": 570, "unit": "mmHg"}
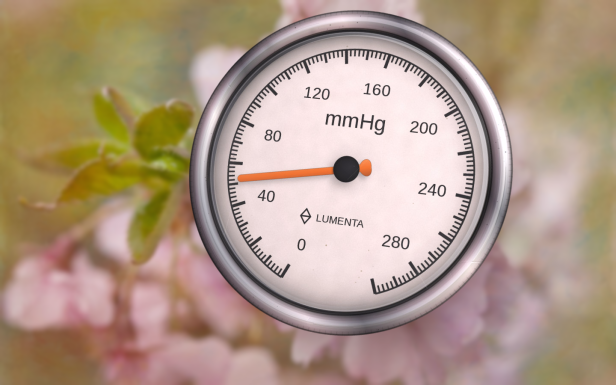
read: {"value": 52, "unit": "mmHg"}
